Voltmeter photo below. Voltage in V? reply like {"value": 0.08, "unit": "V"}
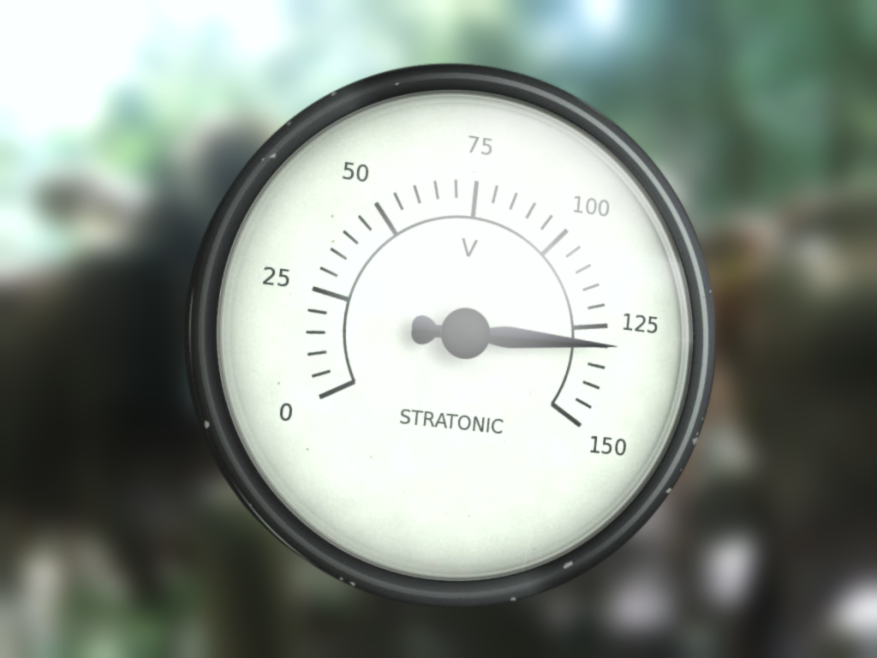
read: {"value": 130, "unit": "V"}
